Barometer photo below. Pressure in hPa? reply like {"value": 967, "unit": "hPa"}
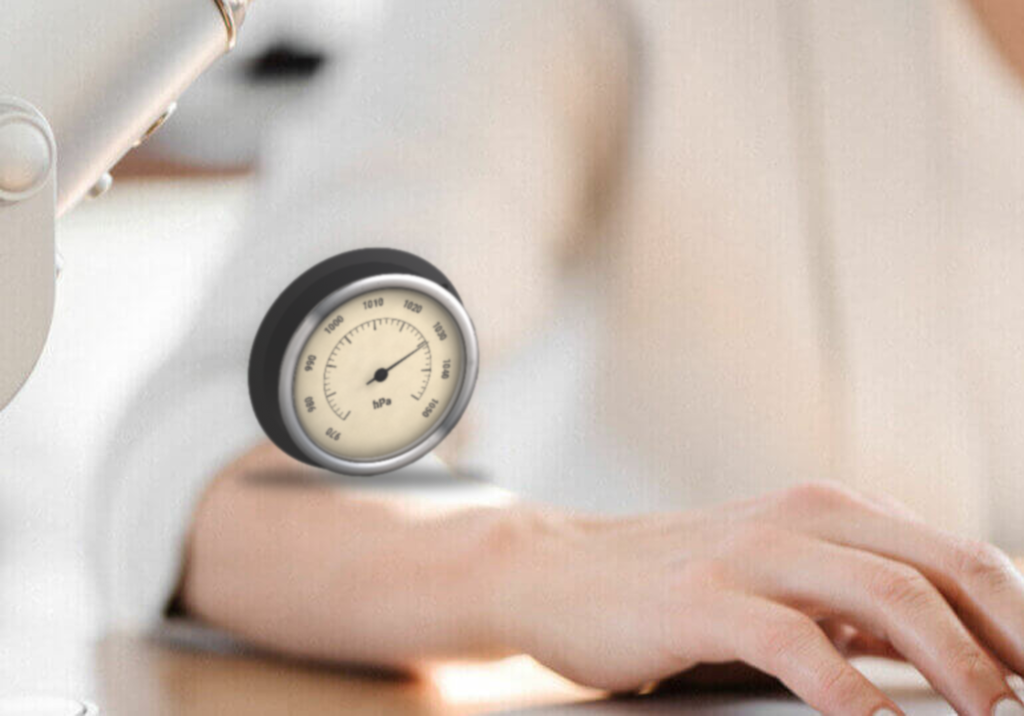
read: {"value": 1030, "unit": "hPa"}
